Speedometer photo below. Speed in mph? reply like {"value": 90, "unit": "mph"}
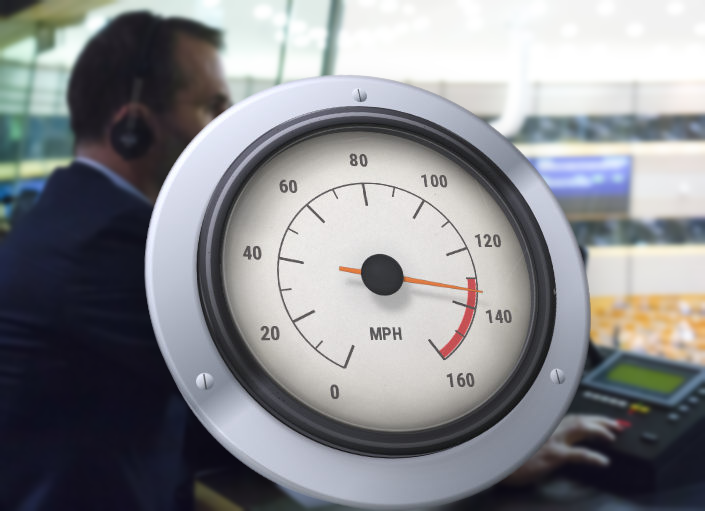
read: {"value": 135, "unit": "mph"}
